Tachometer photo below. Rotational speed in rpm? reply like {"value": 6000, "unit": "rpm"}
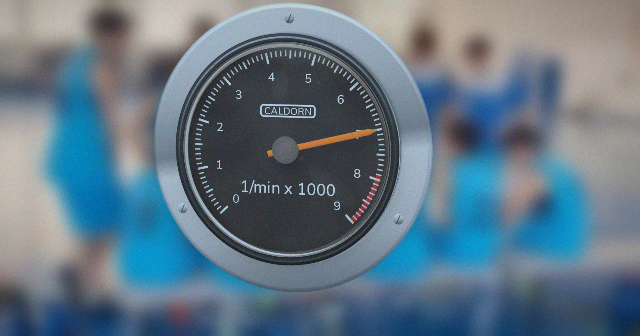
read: {"value": 7000, "unit": "rpm"}
